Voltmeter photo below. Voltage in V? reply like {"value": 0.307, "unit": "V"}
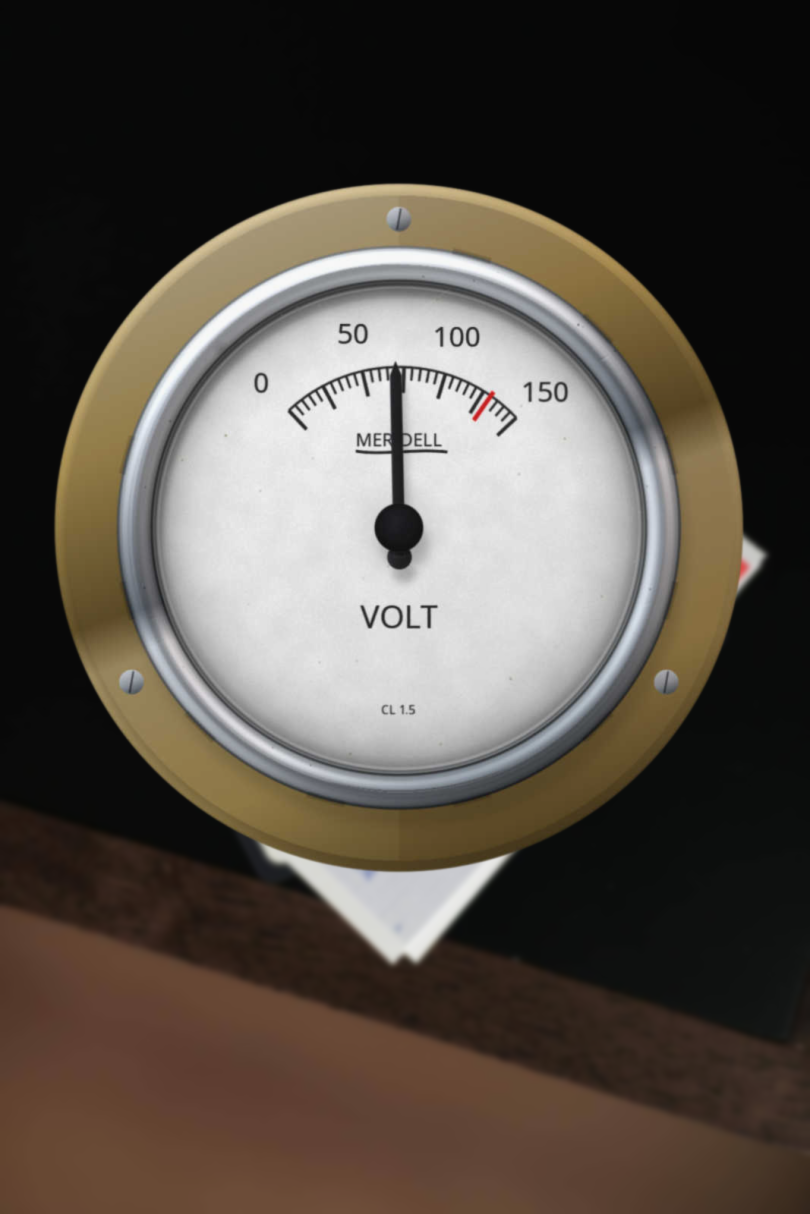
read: {"value": 70, "unit": "V"}
